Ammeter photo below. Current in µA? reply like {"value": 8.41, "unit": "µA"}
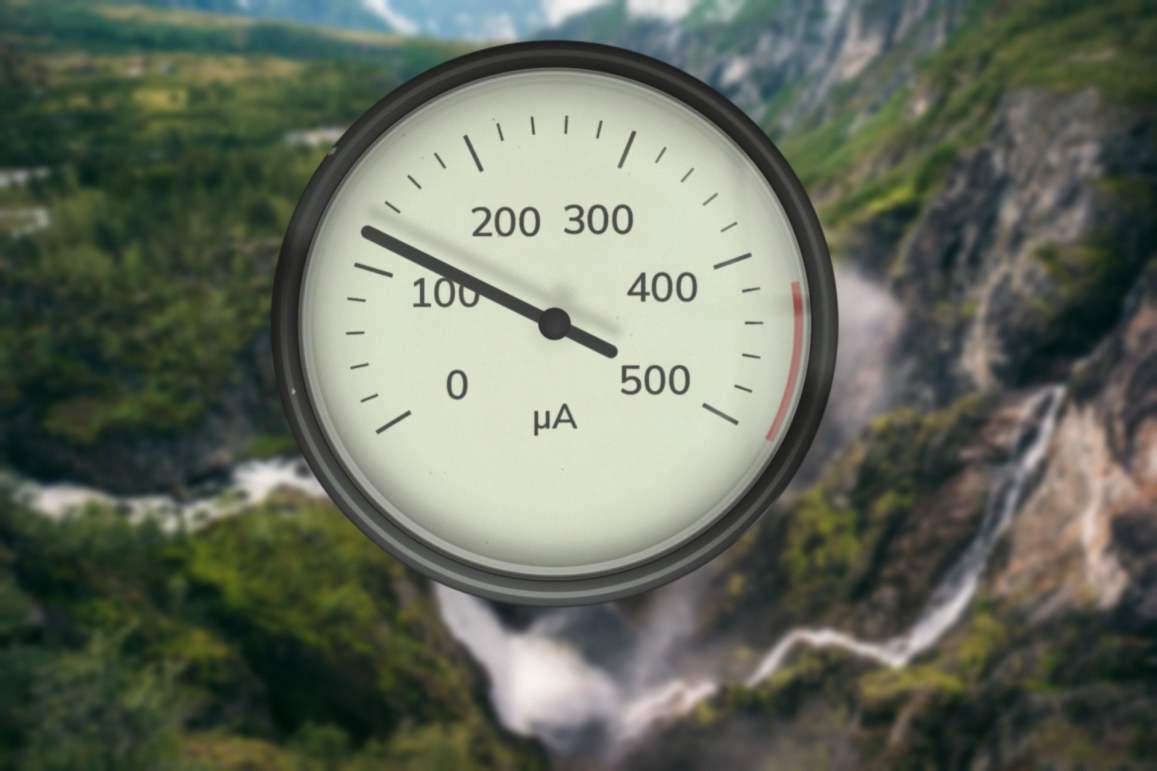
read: {"value": 120, "unit": "µA"}
